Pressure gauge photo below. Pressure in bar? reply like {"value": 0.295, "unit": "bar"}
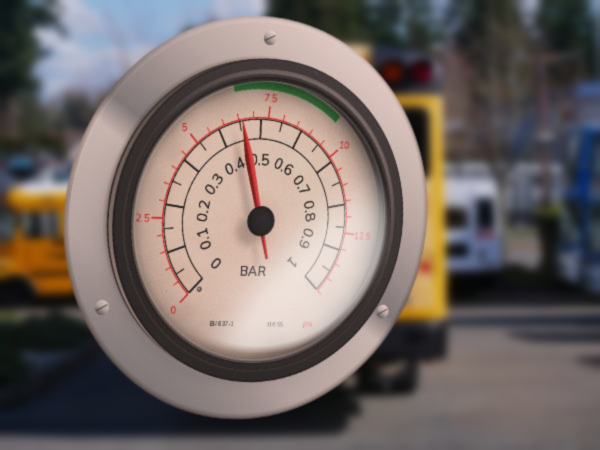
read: {"value": 0.45, "unit": "bar"}
